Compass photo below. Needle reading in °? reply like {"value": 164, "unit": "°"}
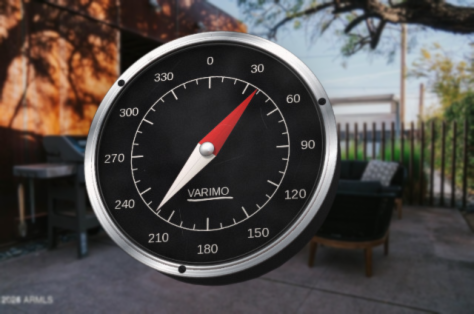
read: {"value": 40, "unit": "°"}
